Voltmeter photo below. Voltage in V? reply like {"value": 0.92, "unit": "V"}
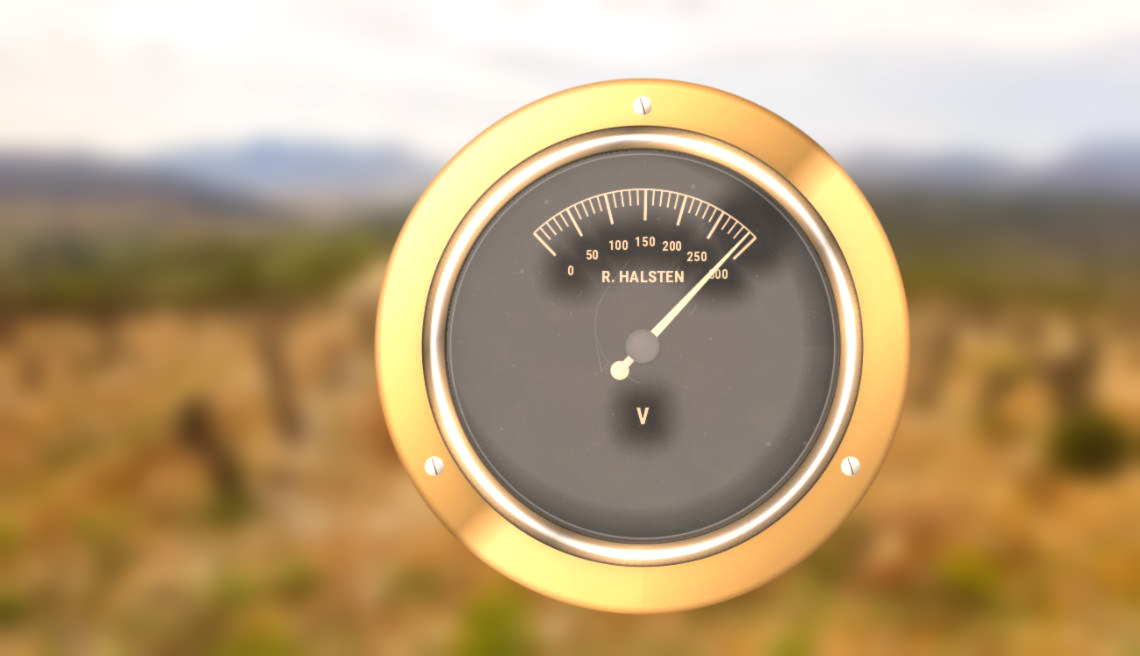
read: {"value": 290, "unit": "V"}
